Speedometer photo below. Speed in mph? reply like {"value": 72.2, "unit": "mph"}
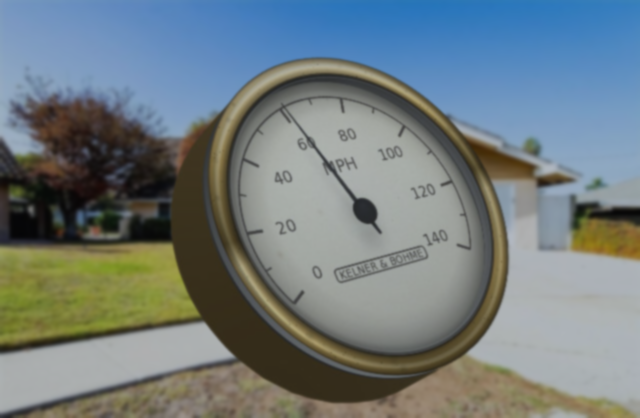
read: {"value": 60, "unit": "mph"}
